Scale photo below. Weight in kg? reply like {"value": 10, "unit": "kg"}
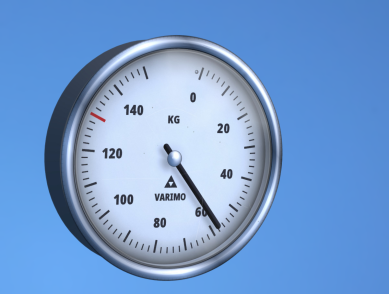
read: {"value": 58, "unit": "kg"}
